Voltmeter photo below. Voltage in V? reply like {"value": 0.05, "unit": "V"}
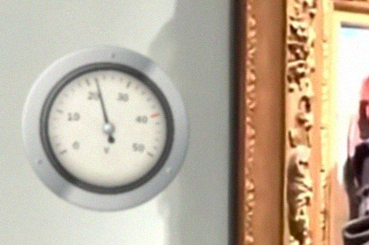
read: {"value": 22, "unit": "V"}
